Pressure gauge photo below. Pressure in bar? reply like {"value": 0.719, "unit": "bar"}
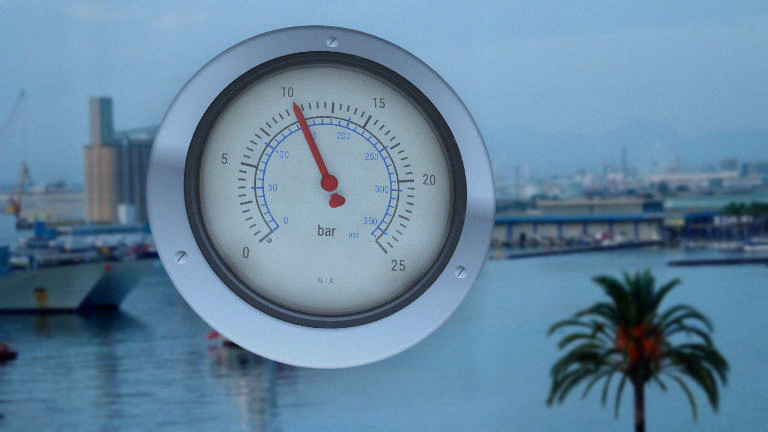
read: {"value": 10, "unit": "bar"}
